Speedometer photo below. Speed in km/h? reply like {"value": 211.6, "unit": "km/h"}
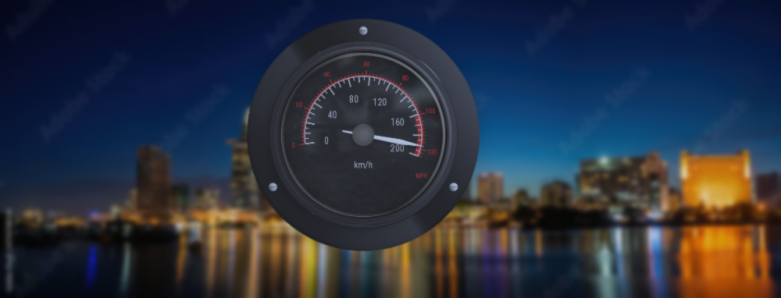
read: {"value": 190, "unit": "km/h"}
